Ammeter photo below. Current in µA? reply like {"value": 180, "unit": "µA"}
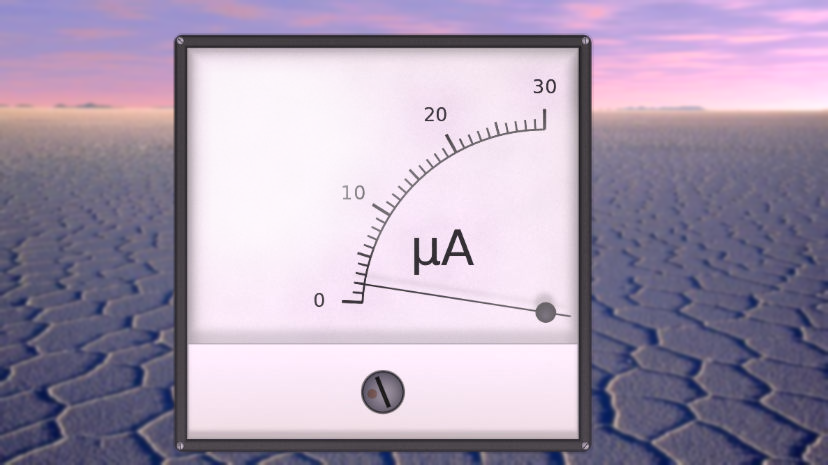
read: {"value": 2, "unit": "µA"}
